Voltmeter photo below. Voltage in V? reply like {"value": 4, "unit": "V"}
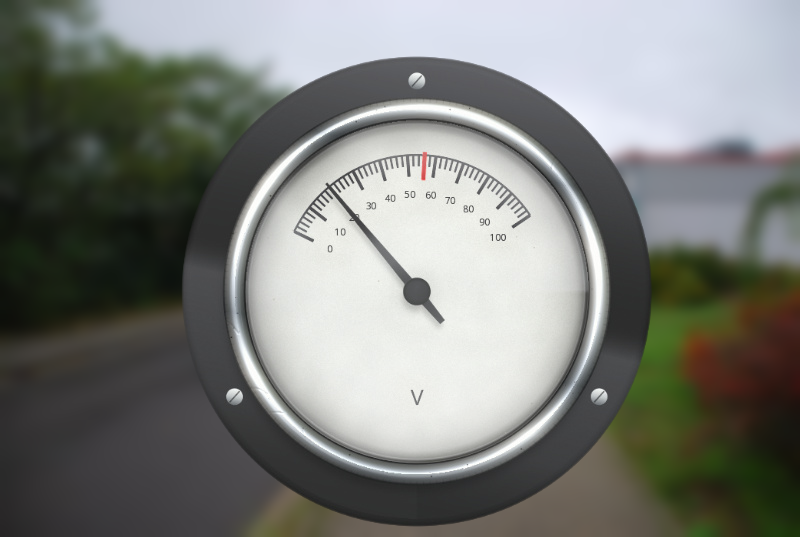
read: {"value": 20, "unit": "V"}
